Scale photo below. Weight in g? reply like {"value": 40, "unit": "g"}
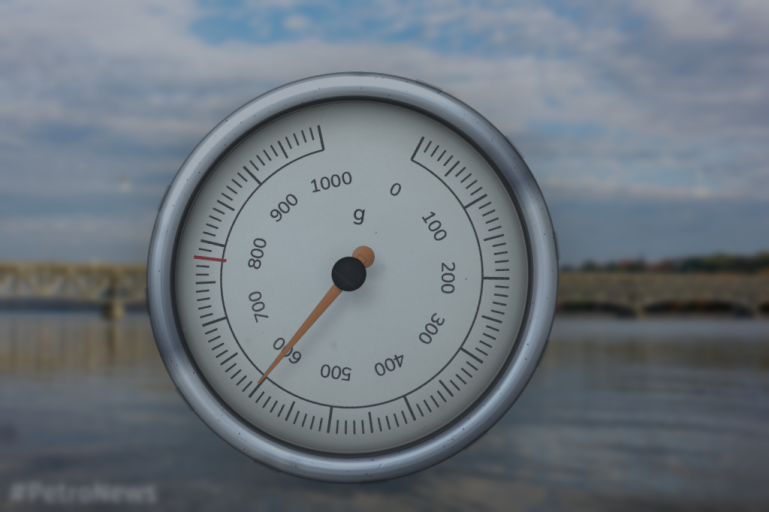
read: {"value": 600, "unit": "g"}
